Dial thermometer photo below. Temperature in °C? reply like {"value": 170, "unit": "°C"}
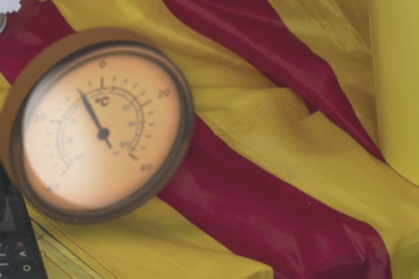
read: {"value": -8, "unit": "°C"}
